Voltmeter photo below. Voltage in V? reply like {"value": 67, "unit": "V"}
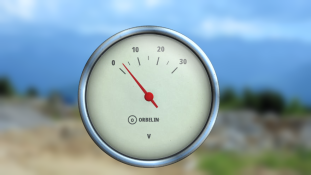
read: {"value": 2.5, "unit": "V"}
